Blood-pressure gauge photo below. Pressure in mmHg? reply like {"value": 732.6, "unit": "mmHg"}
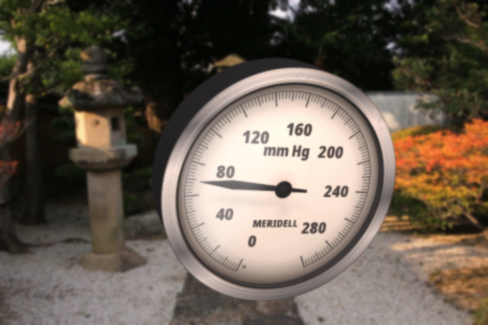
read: {"value": 70, "unit": "mmHg"}
